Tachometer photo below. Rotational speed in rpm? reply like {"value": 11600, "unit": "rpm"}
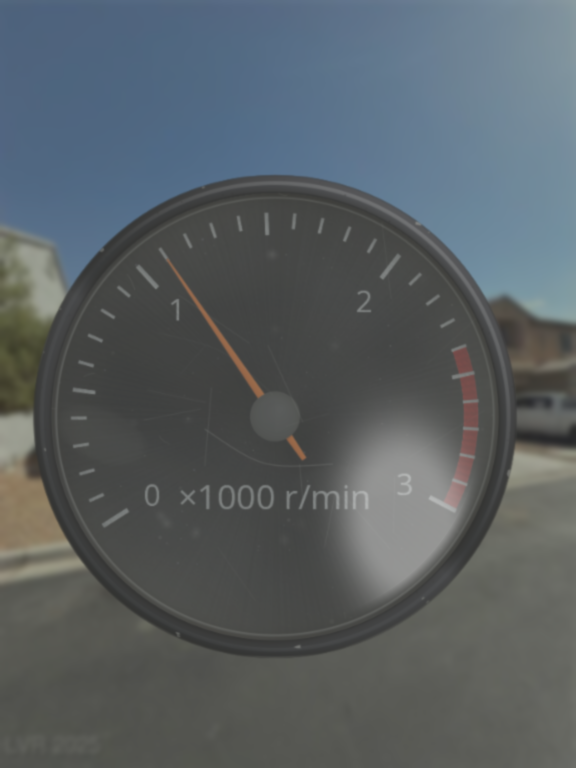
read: {"value": 1100, "unit": "rpm"}
